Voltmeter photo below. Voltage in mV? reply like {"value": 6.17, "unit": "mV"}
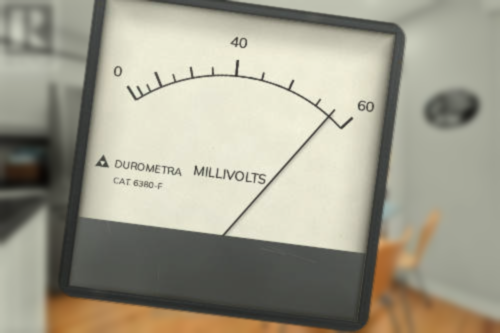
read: {"value": 57.5, "unit": "mV"}
